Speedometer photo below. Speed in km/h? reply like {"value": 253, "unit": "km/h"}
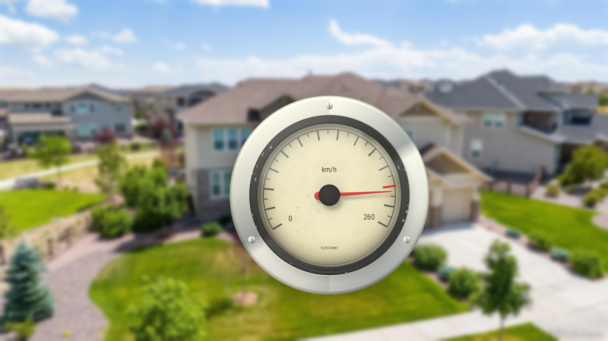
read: {"value": 225, "unit": "km/h"}
